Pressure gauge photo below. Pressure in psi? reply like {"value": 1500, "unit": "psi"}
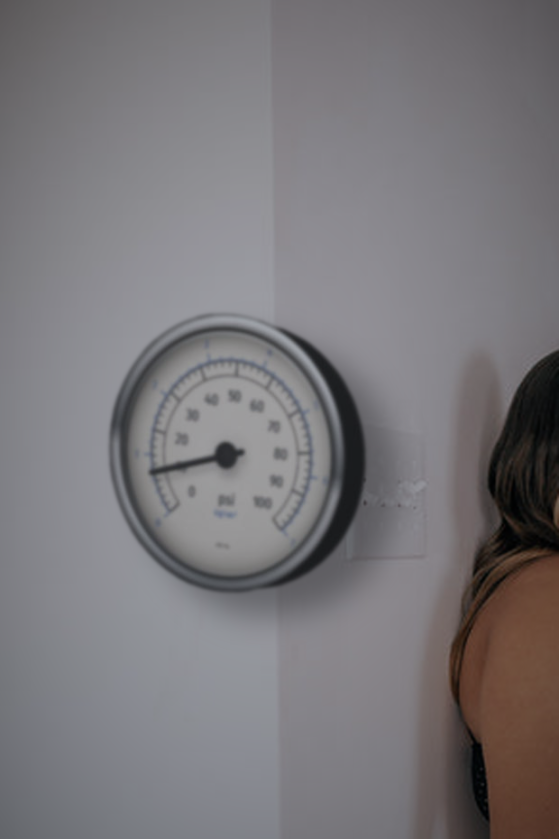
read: {"value": 10, "unit": "psi"}
